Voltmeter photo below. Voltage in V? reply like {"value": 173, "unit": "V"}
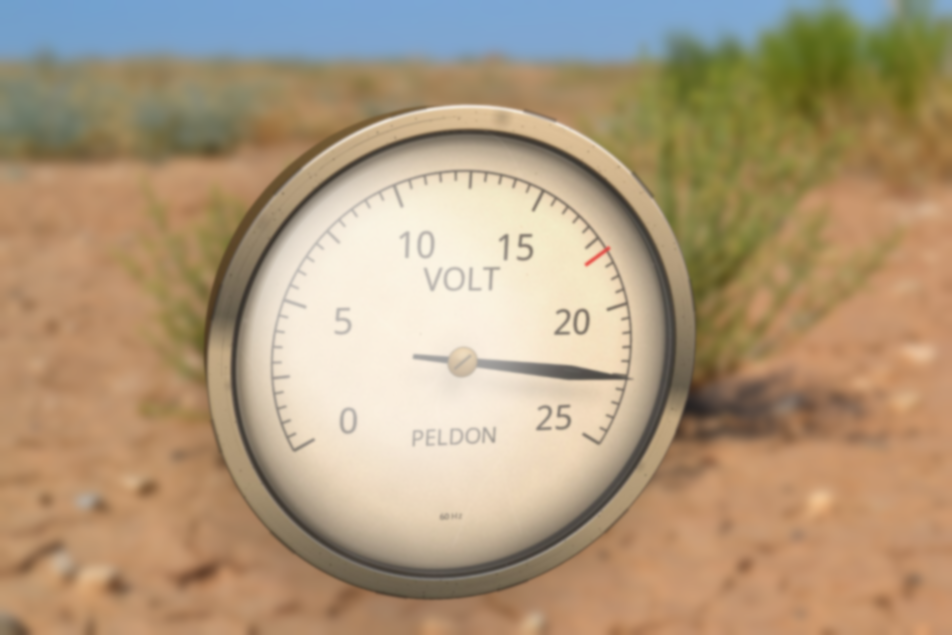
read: {"value": 22.5, "unit": "V"}
